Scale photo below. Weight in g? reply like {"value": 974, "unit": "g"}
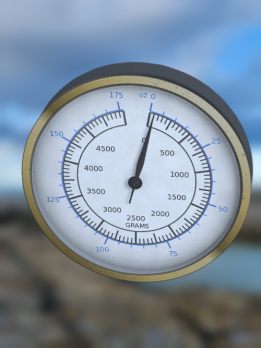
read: {"value": 50, "unit": "g"}
